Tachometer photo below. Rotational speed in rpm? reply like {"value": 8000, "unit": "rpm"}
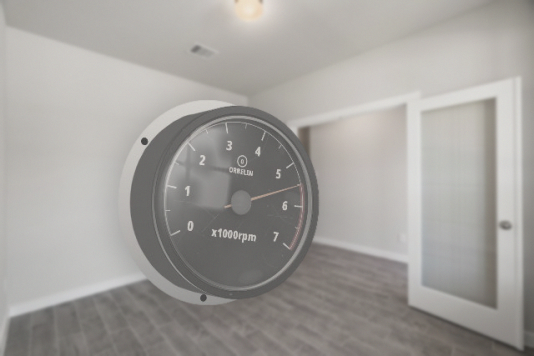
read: {"value": 5500, "unit": "rpm"}
